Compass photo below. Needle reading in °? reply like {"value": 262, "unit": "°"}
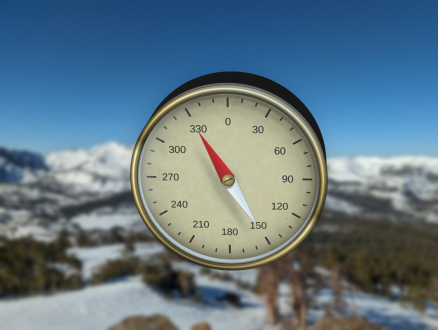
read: {"value": 330, "unit": "°"}
